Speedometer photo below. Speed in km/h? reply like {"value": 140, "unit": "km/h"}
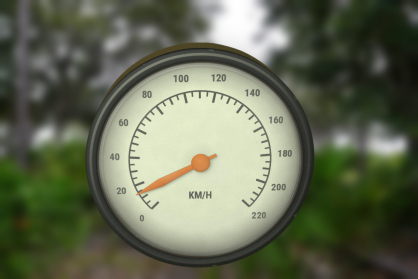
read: {"value": 15, "unit": "km/h"}
